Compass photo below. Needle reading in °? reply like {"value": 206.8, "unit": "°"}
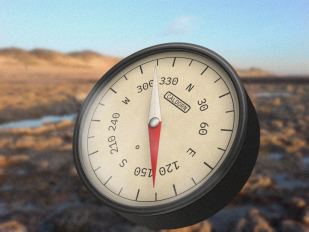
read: {"value": 135, "unit": "°"}
